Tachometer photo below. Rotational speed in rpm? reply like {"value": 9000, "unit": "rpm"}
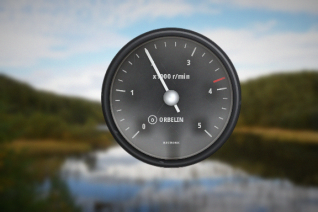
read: {"value": 2000, "unit": "rpm"}
